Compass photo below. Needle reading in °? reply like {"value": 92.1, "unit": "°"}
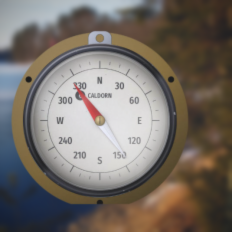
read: {"value": 325, "unit": "°"}
